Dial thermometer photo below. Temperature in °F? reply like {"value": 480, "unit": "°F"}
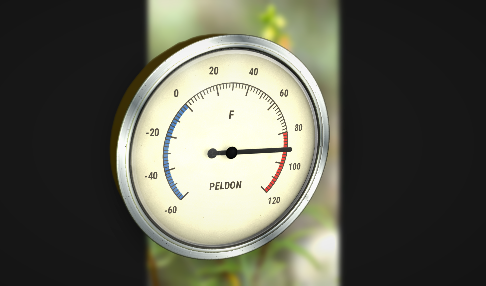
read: {"value": 90, "unit": "°F"}
